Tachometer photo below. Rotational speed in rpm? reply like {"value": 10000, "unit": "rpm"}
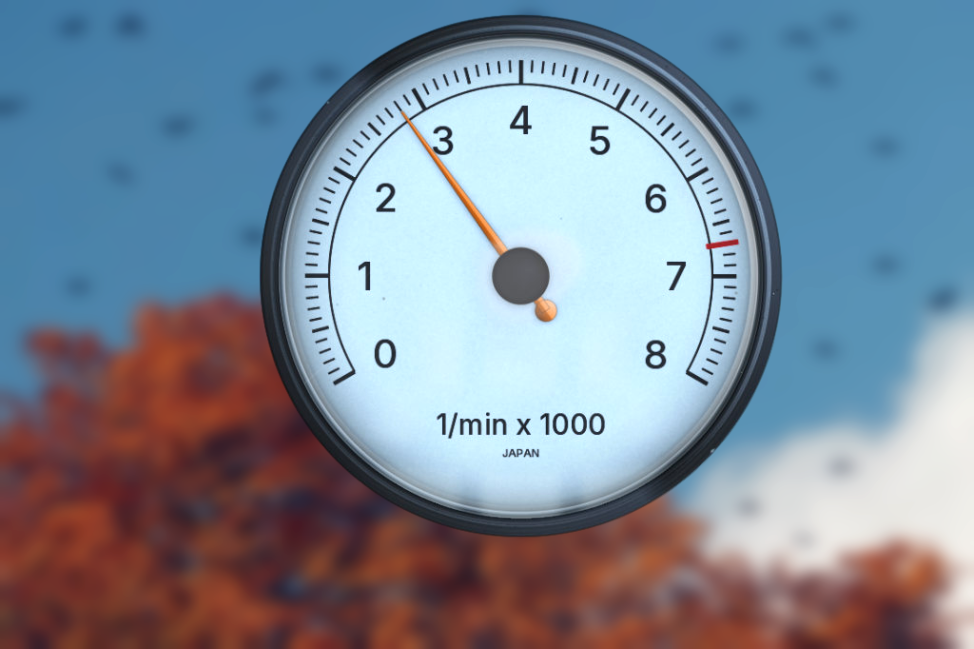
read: {"value": 2800, "unit": "rpm"}
